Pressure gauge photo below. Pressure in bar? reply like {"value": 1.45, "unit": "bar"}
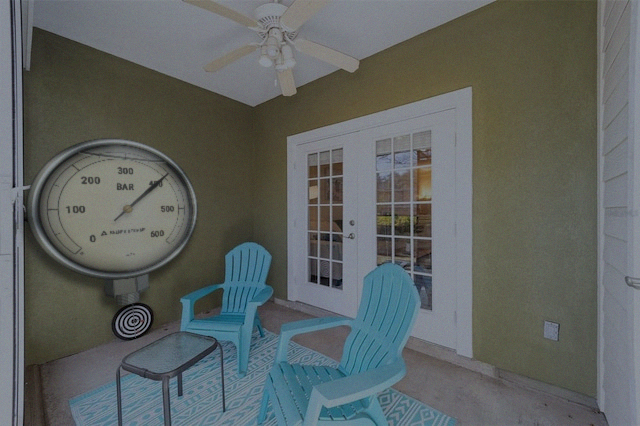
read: {"value": 400, "unit": "bar"}
